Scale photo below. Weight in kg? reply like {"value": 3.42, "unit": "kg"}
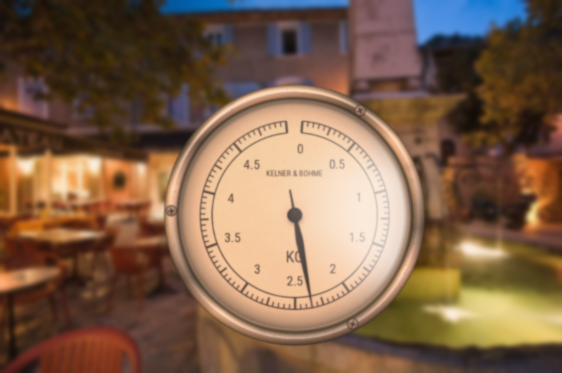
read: {"value": 2.35, "unit": "kg"}
